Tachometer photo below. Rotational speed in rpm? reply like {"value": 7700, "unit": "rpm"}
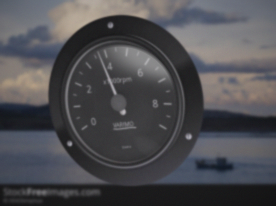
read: {"value": 3750, "unit": "rpm"}
